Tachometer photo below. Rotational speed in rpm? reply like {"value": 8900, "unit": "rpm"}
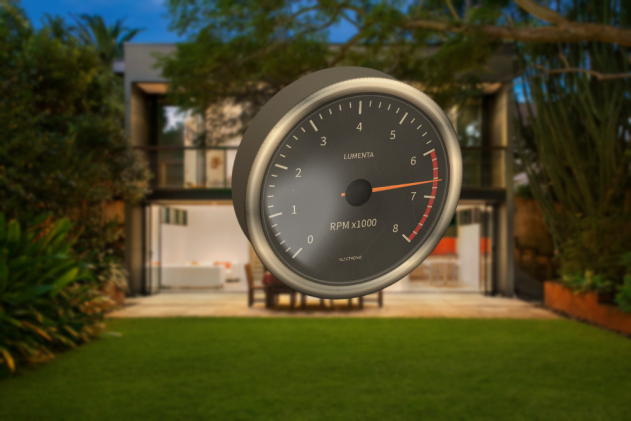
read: {"value": 6600, "unit": "rpm"}
